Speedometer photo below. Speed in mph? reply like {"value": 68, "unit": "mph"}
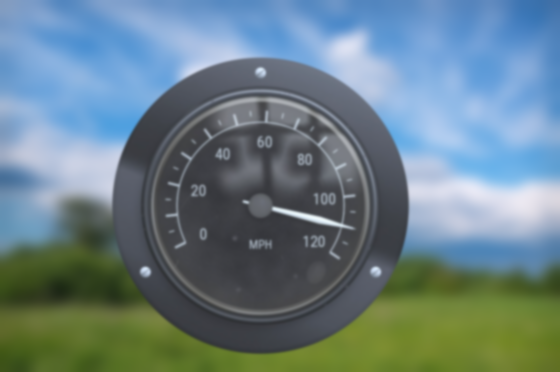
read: {"value": 110, "unit": "mph"}
